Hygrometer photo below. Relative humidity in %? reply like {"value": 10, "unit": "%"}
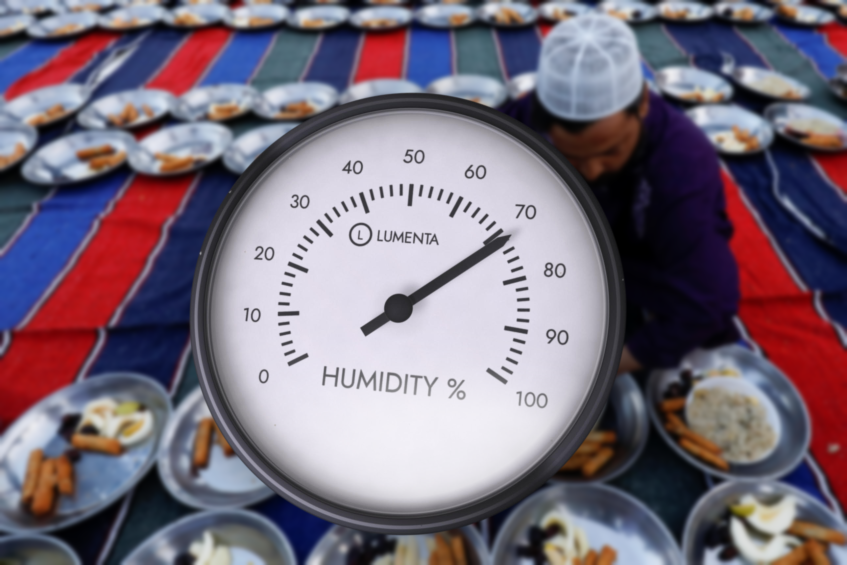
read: {"value": 72, "unit": "%"}
